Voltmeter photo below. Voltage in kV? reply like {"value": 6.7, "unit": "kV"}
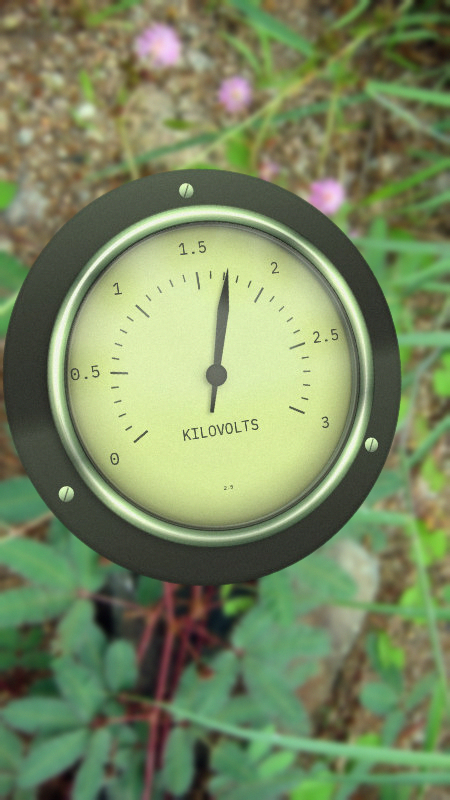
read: {"value": 1.7, "unit": "kV"}
